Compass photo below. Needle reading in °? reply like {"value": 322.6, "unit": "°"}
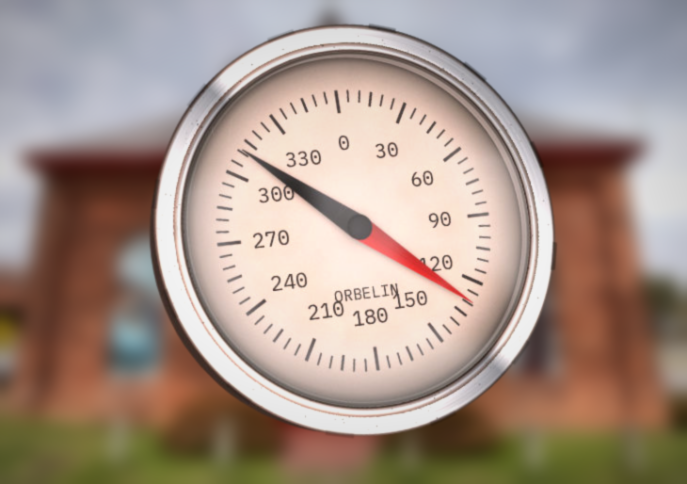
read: {"value": 130, "unit": "°"}
